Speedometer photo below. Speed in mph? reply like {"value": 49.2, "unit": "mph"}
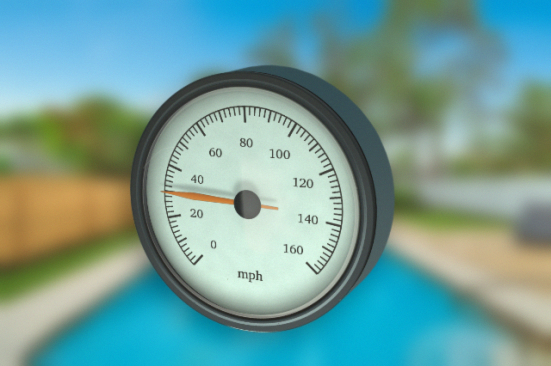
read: {"value": 30, "unit": "mph"}
